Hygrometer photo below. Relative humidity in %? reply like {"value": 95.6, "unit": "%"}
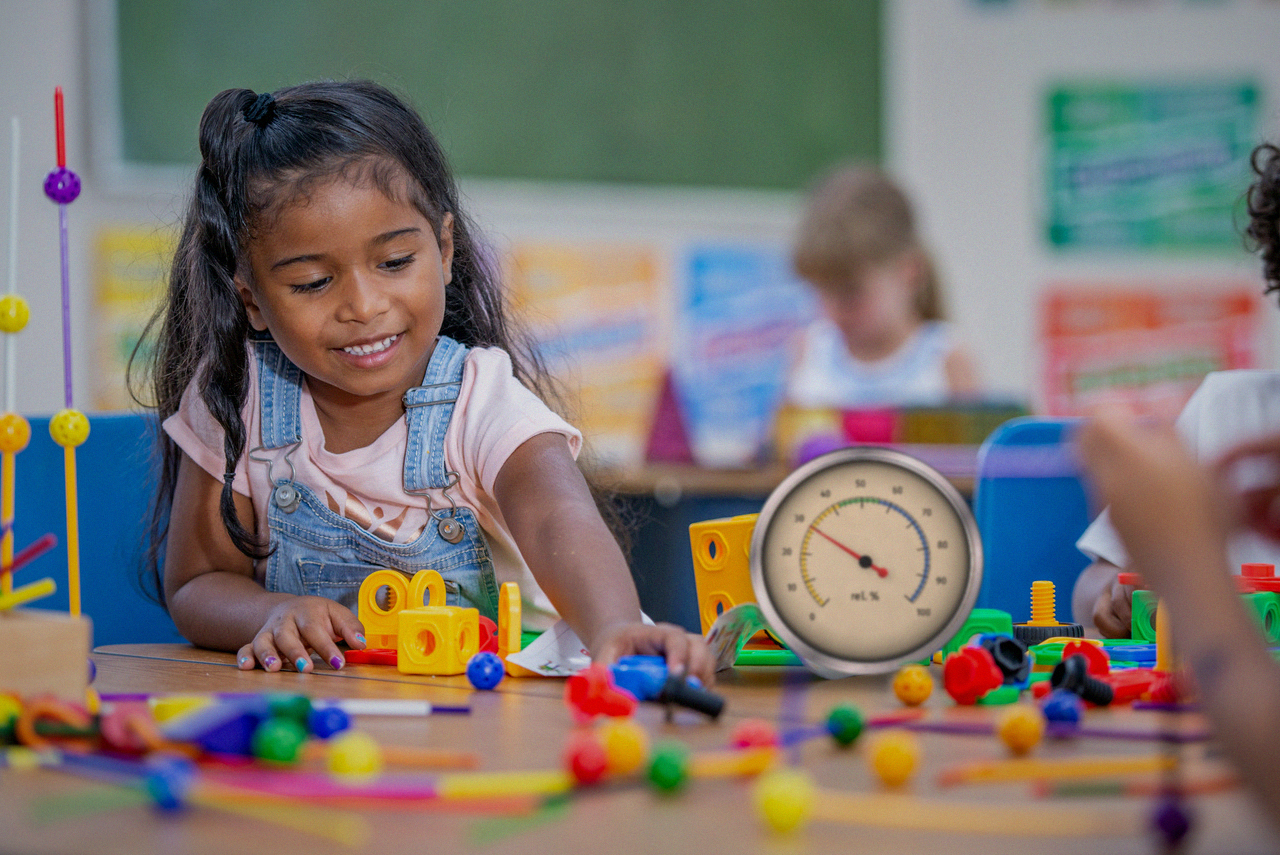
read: {"value": 30, "unit": "%"}
